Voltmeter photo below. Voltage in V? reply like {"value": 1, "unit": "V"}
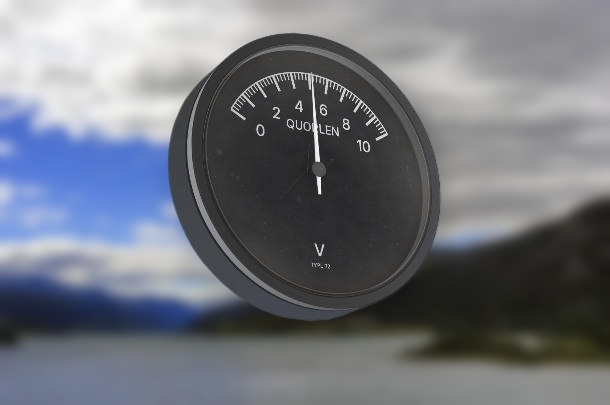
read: {"value": 5, "unit": "V"}
